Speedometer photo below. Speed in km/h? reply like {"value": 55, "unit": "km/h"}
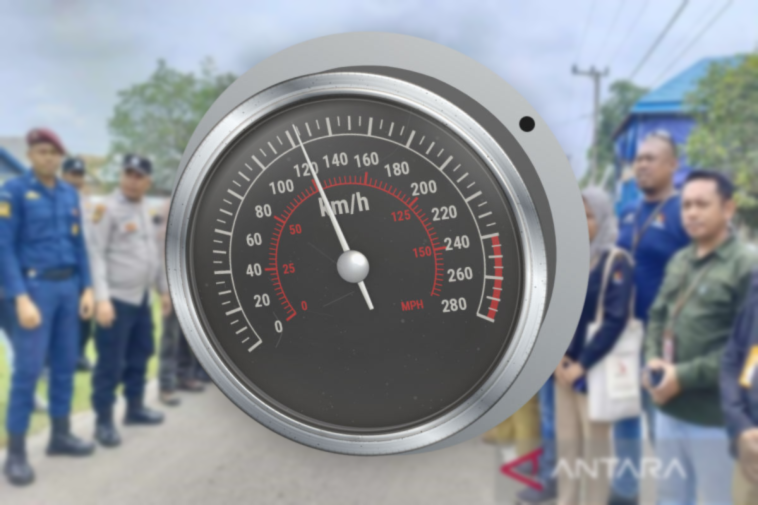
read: {"value": 125, "unit": "km/h"}
